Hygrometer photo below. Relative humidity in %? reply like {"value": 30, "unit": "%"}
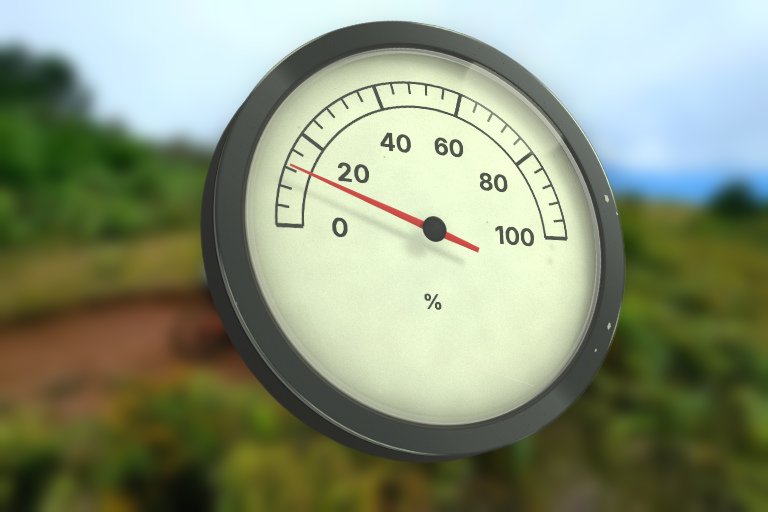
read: {"value": 12, "unit": "%"}
